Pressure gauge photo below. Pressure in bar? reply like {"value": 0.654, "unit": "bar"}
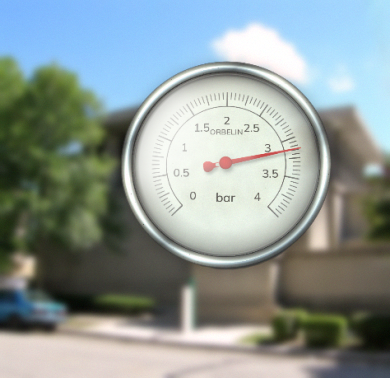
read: {"value": 3.15, "unit": "bar"}
